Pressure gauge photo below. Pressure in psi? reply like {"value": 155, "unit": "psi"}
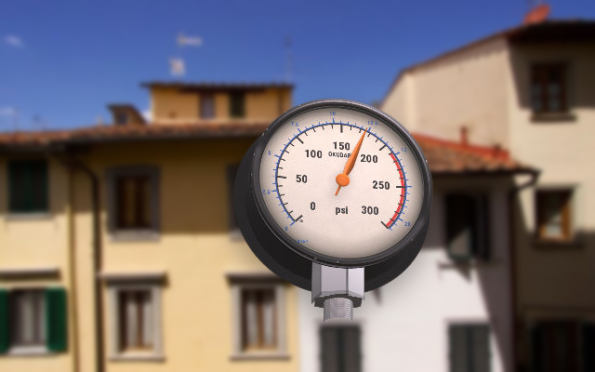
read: {"value": 175, "unit": "psi"}
